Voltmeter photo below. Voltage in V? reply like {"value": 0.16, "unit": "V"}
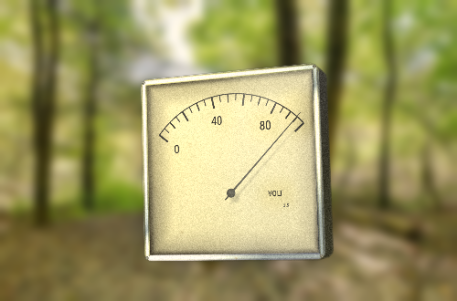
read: {"value": 95, "unit": "V"}
